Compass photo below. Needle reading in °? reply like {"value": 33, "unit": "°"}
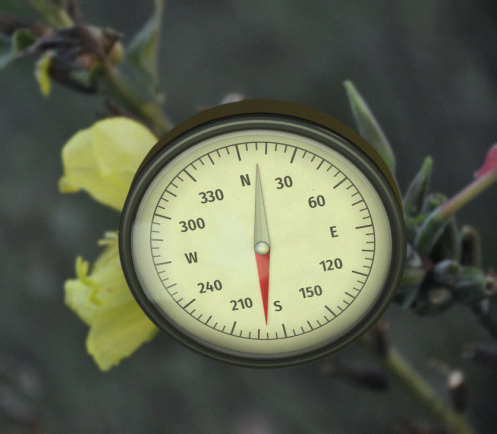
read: {"value": 190, "unit": "°"}
